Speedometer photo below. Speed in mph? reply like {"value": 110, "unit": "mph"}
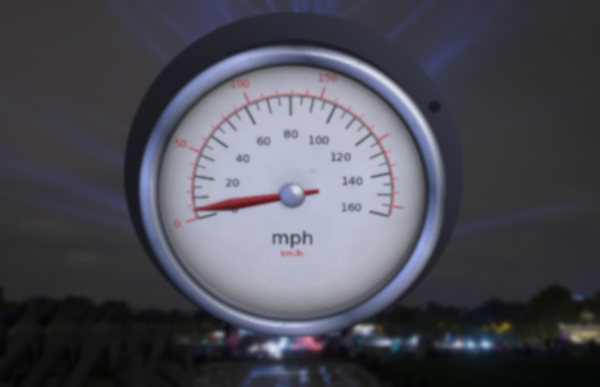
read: {"value": 5, "unit": "mph"}
